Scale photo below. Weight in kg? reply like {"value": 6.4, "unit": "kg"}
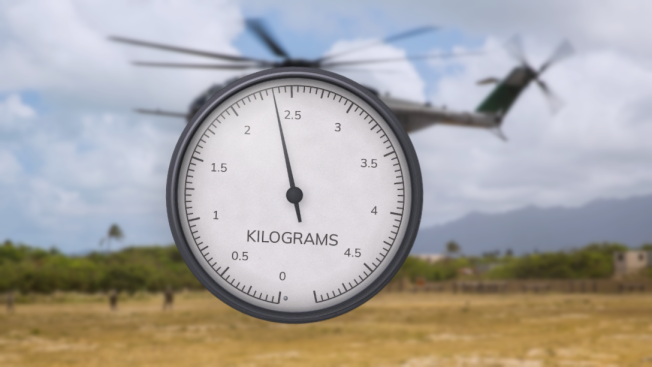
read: {"value": 2.35, "unit": "kg"}
